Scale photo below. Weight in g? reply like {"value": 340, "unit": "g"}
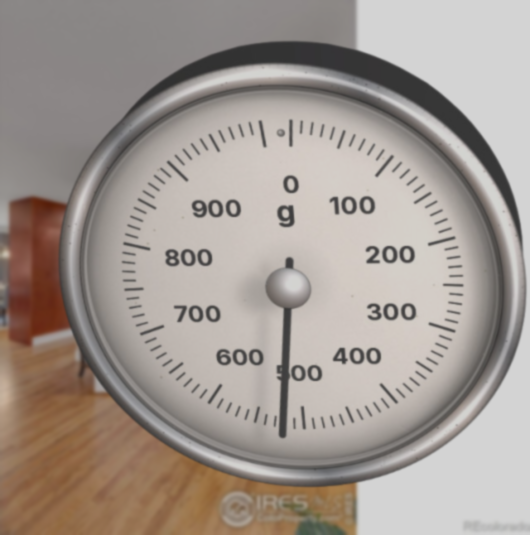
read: {"value": 520, "unit": "g"}
